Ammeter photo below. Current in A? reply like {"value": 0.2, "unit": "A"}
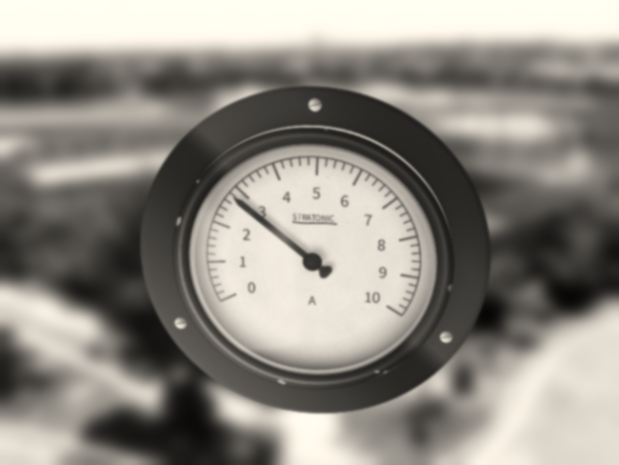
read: {"value": 2.8, "unit": "A"}
